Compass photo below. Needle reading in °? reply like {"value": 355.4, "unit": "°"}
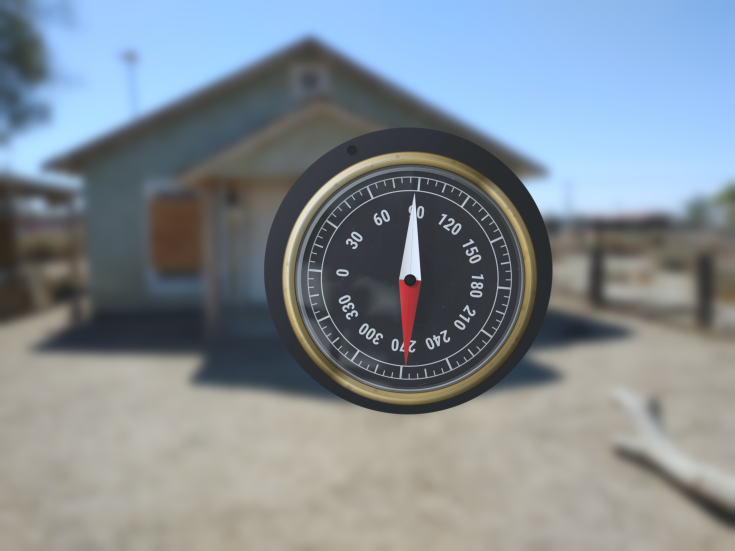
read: {"value": 267.5, "unit": "°"}
